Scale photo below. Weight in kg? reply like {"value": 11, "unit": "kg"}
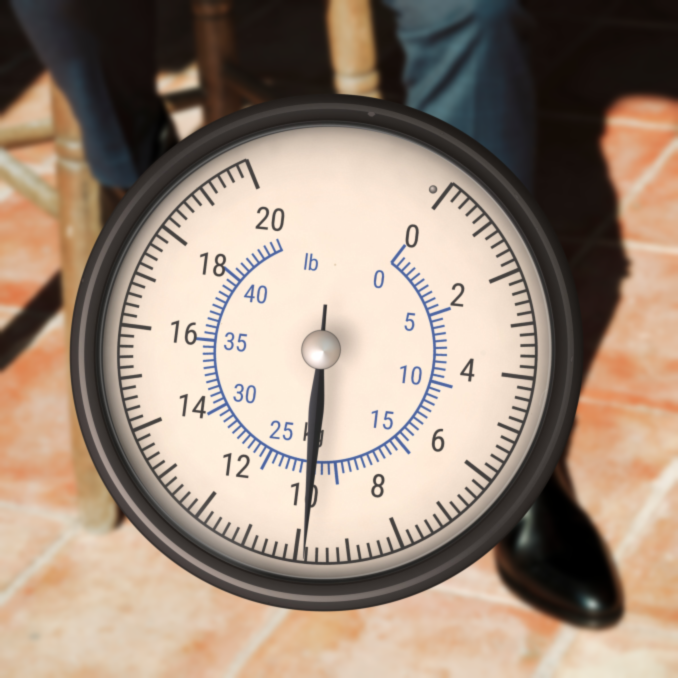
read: {"value": 9.8, "unit": "kg"}
